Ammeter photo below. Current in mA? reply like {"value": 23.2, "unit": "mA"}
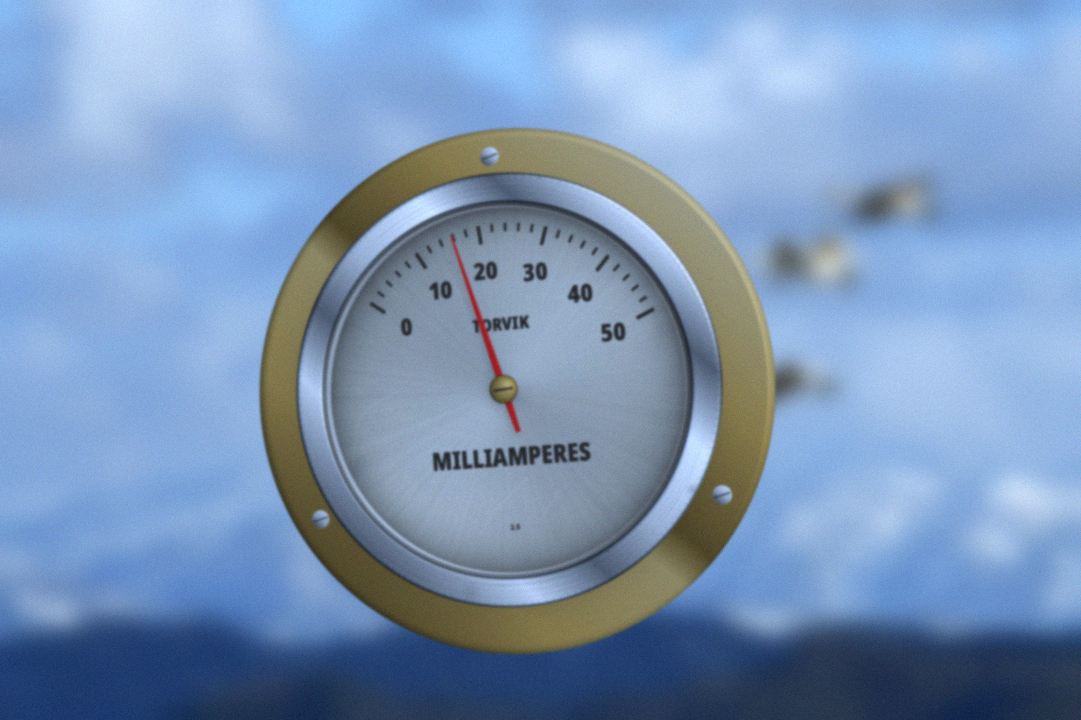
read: {"value": 16, "unit": "mA"}
